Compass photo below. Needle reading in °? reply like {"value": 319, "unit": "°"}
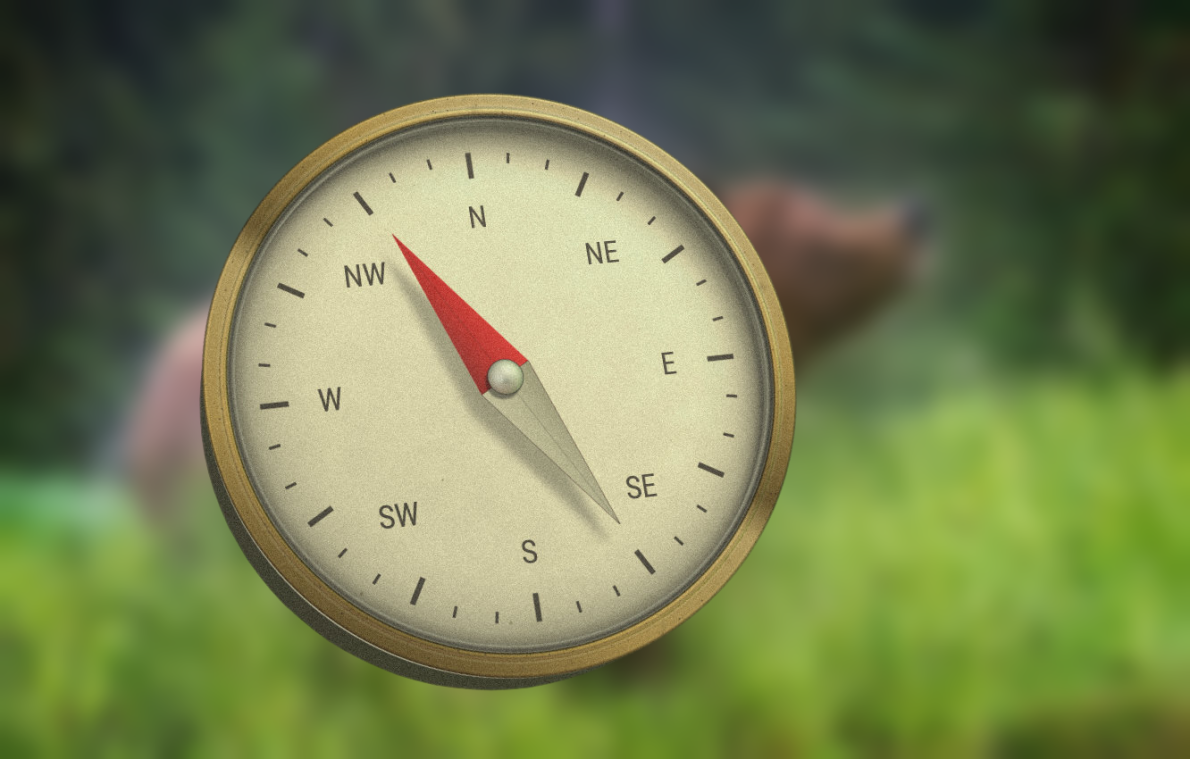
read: {"value": 330, "unit": "°"}
